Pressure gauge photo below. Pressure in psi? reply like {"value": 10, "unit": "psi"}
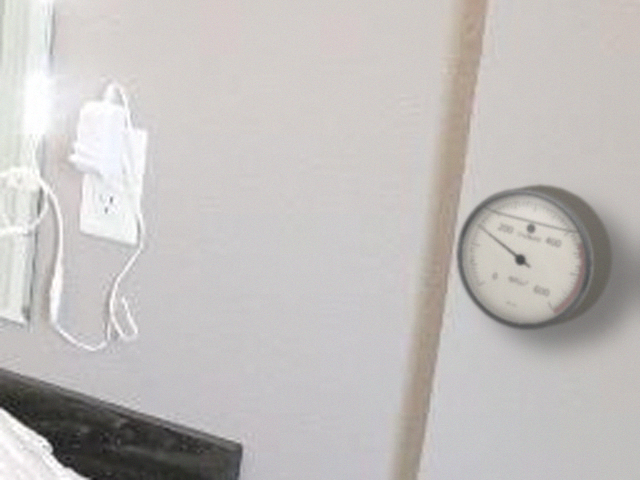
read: {"value": 150, "unit": "psi"}
